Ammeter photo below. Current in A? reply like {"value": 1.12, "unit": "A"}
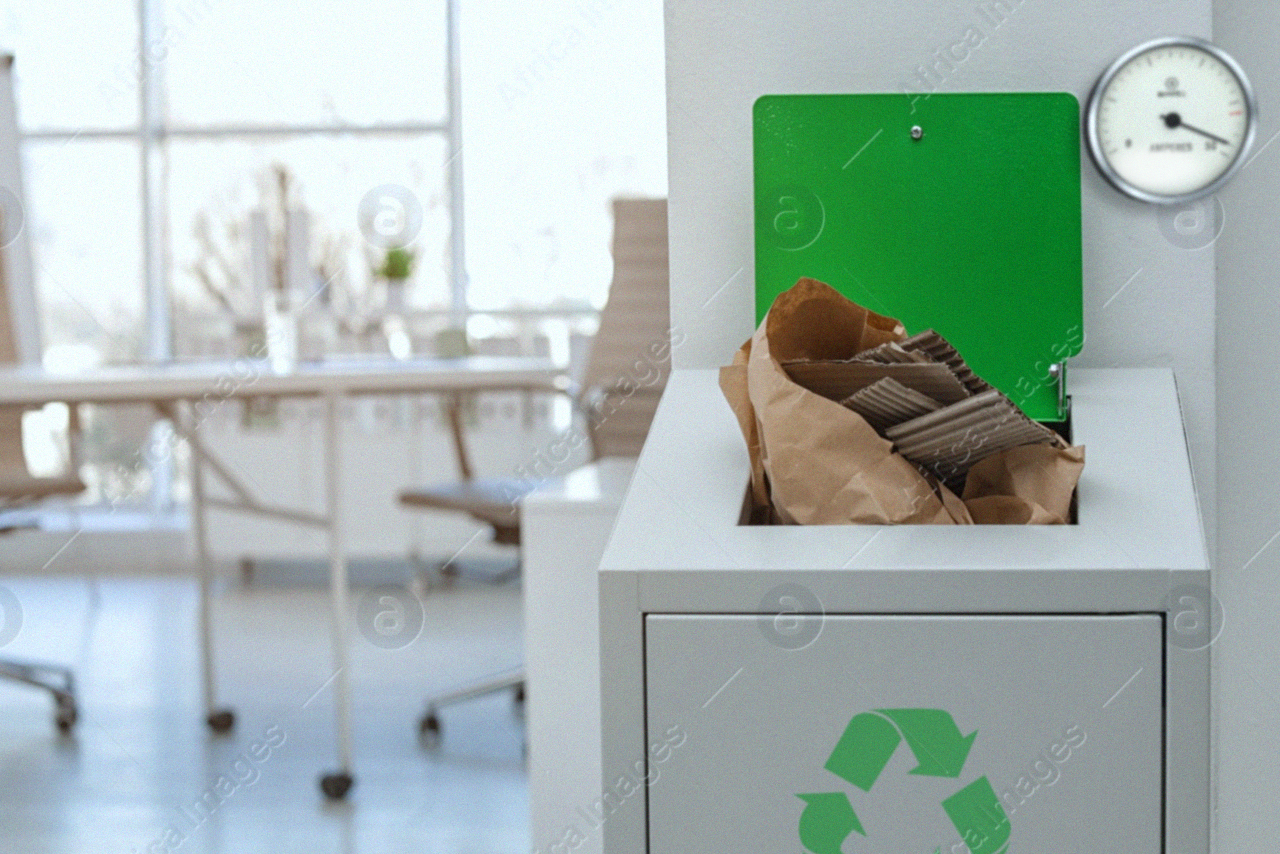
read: {"value": 48, "unit": "A"}
